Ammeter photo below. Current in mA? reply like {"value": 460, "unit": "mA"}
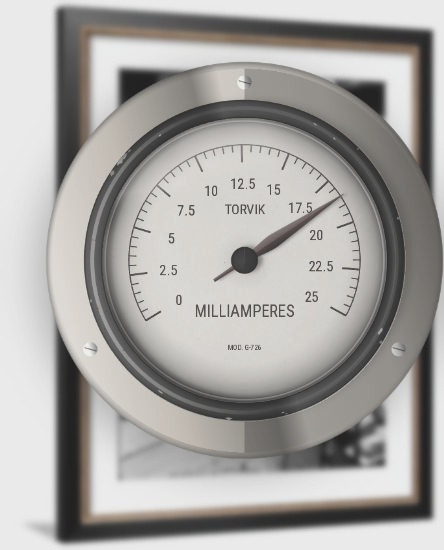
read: {"value": 18.5, "unit": "mA"}
